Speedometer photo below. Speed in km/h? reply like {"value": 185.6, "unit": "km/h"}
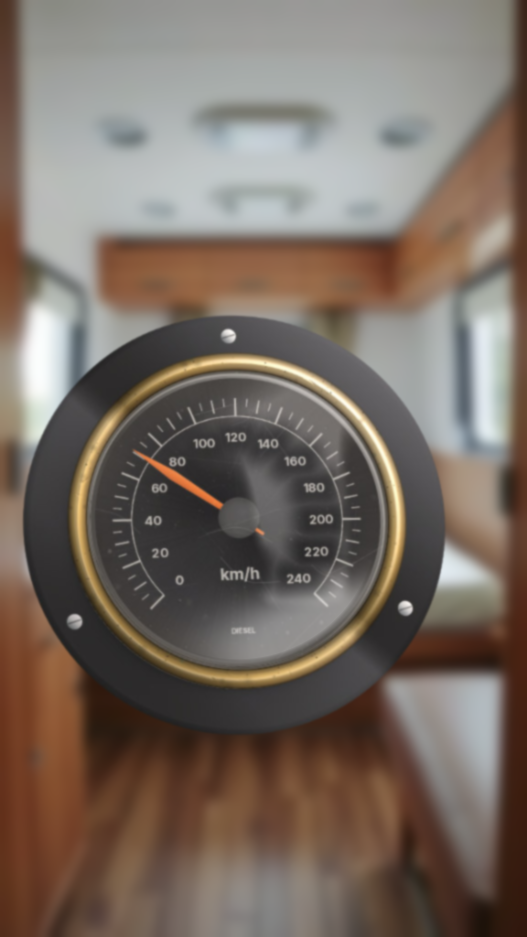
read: {"value": 70, "unit": "km/h"}
